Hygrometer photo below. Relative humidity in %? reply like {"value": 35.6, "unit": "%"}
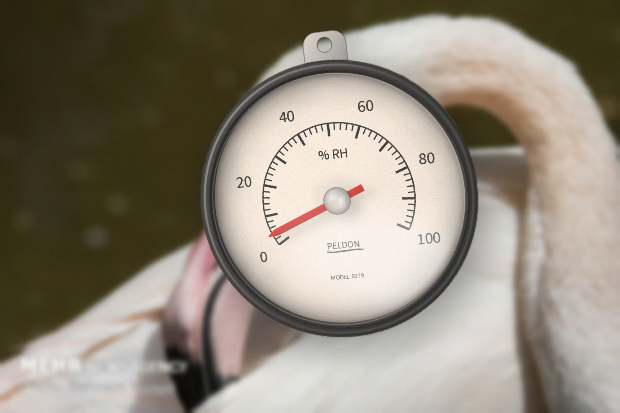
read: {"value": 4, "unit": "%"}
